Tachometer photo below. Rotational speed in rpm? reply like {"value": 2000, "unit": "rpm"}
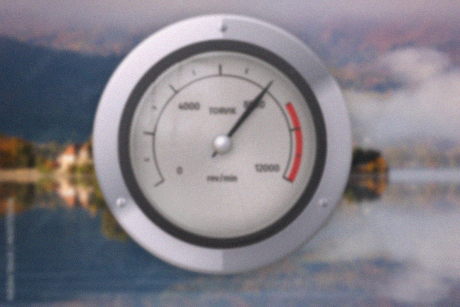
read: {"value": 8000, "unit": "rpm"}
